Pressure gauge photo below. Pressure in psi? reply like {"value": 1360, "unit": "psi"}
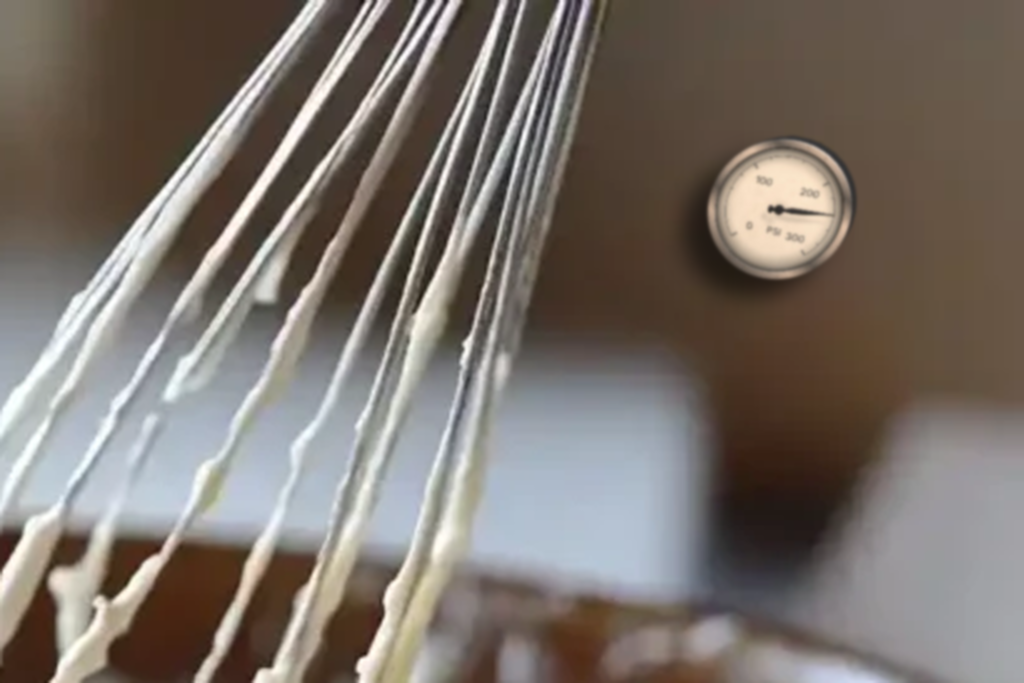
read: {"value": 240, "unit": "psi"}
